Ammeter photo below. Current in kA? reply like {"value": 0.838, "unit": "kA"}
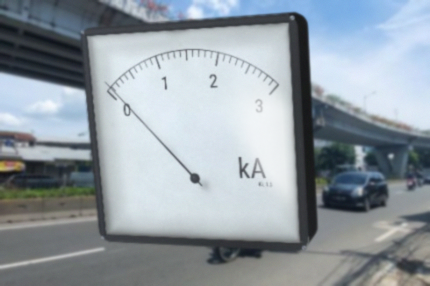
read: {"value": 0.1, "unit": "kA"}
